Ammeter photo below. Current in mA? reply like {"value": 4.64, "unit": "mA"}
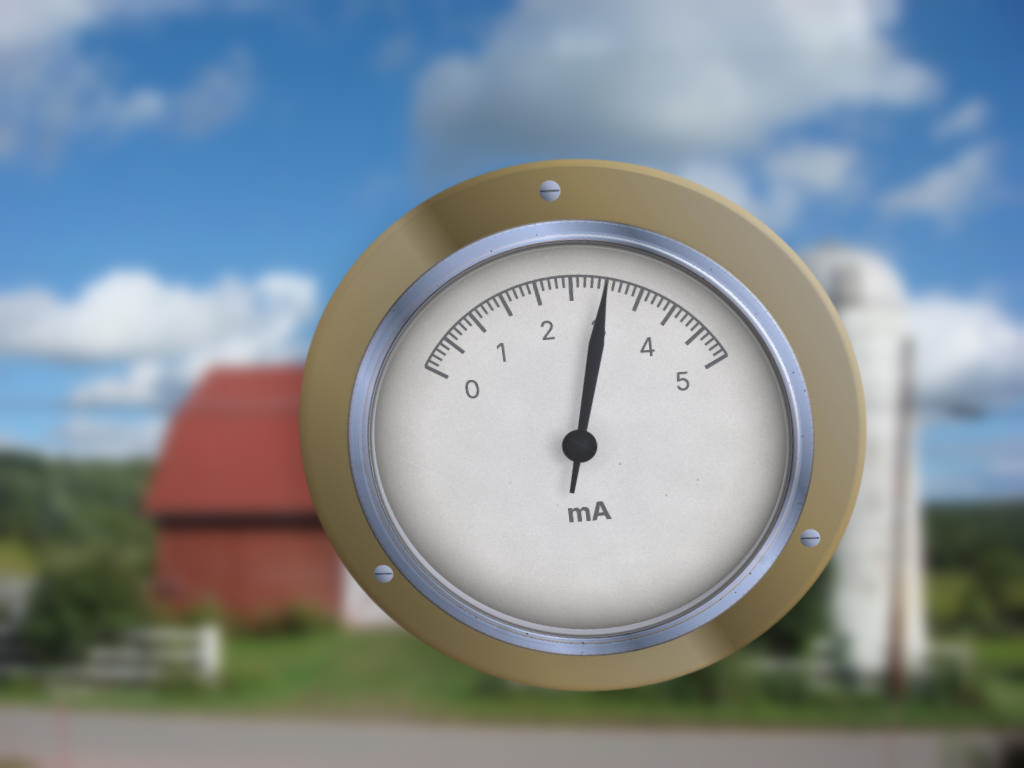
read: {"value": 3, "unit": "mA"}
